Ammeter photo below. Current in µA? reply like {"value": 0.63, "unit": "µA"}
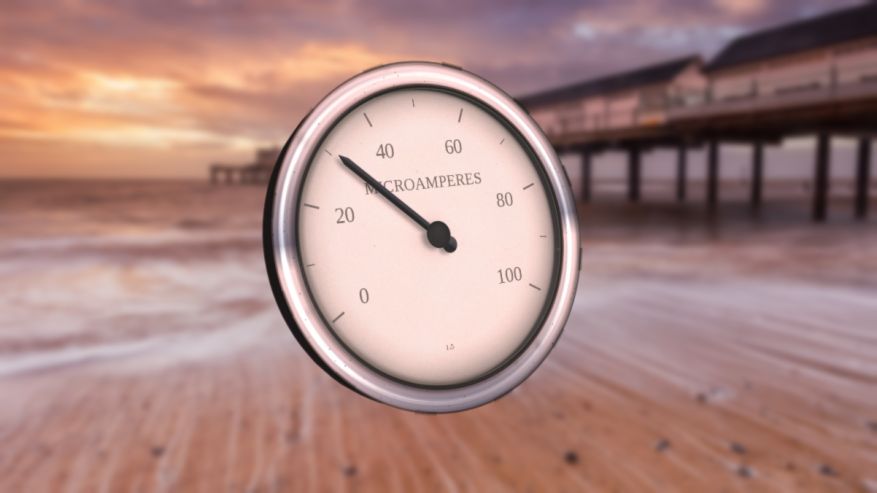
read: {"value": 30, "unit": "µA"}
